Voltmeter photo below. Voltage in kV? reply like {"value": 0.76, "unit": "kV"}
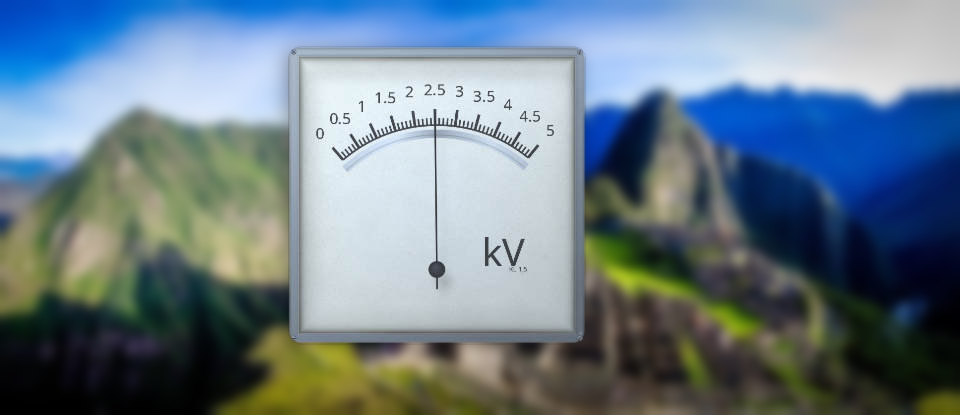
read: {"value": 2.5, "unit": "kV"}
